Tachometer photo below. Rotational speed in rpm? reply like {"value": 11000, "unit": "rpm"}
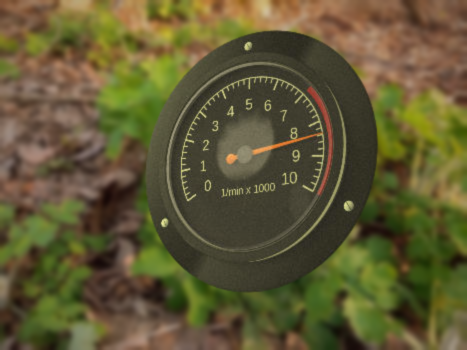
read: {"value": 8400, "unit": "rpm"}
